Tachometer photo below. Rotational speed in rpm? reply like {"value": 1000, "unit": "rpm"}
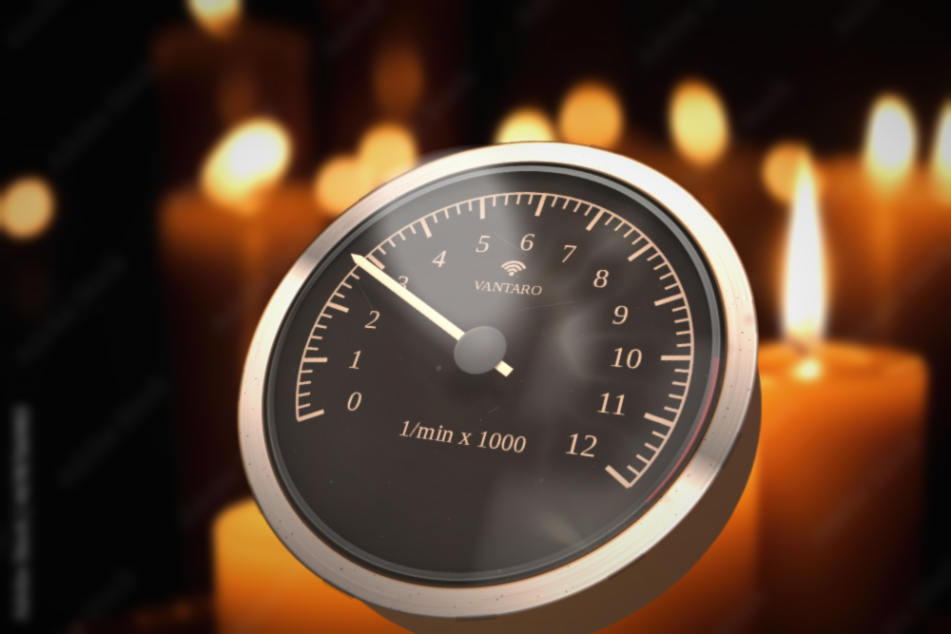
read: {"value": 2800, "unit": "rpm"}
